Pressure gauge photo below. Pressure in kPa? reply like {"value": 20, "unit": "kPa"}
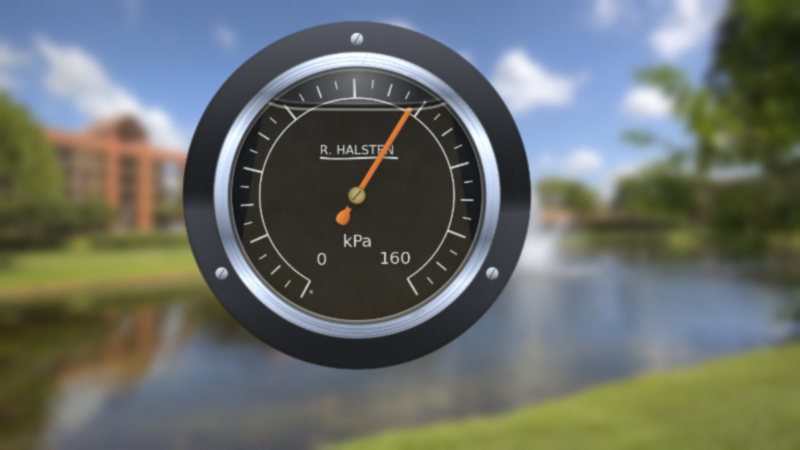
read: {"value": 97.5, "unit": "kPa"}
